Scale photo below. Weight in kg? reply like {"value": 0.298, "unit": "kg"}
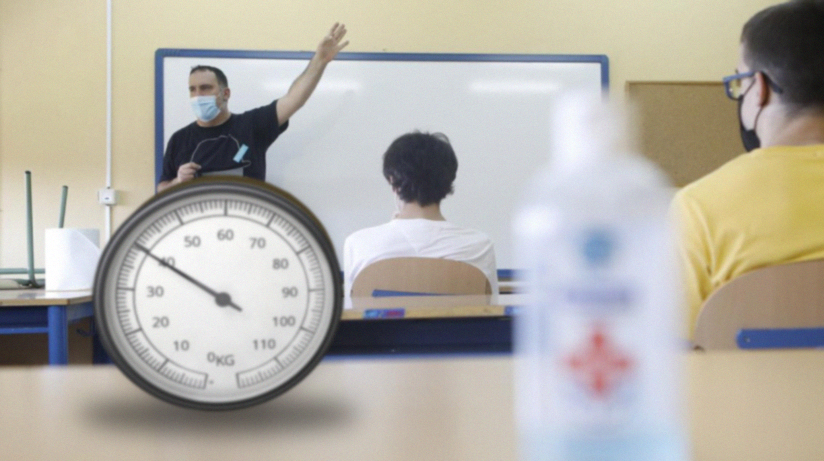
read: {"value": 40, "unit": "kg"}
